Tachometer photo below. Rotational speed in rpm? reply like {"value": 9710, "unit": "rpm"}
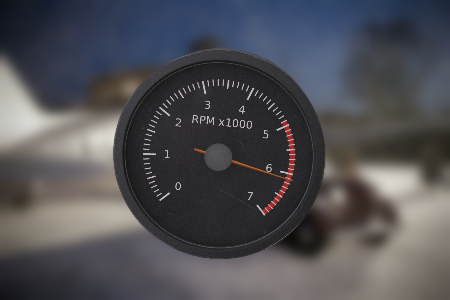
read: {"value": 6100, "unit": "rpm"}
